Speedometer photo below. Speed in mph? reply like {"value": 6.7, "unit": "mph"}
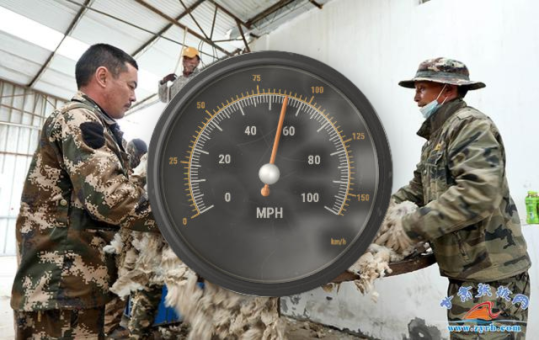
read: {"value": 55, "unit": "mph"}
